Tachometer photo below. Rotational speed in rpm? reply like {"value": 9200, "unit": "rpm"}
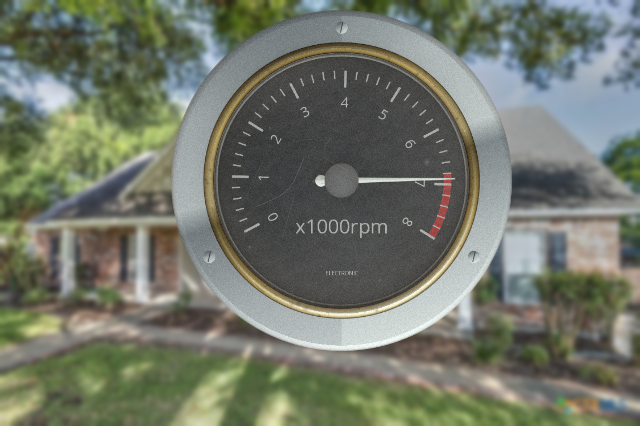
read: {"value": 6900, "unit": "rpm"}
